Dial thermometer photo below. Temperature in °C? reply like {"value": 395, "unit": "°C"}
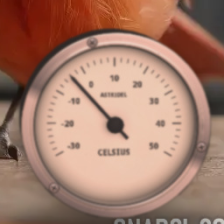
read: {"value": -4, "unit": "°C"}
